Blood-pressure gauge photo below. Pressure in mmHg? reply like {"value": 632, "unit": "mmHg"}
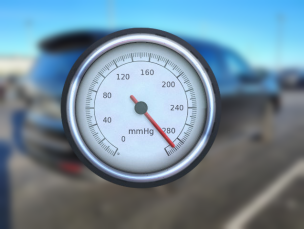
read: {"value": 290, "unit": "mmHg"}
